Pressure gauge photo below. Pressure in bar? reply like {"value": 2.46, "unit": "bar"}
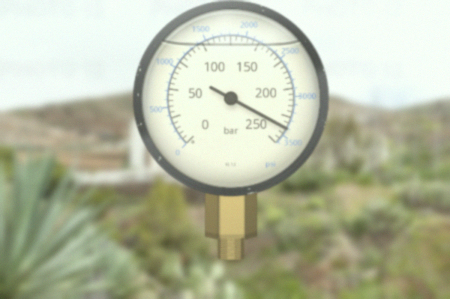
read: {"value": 235, "unit": "bar"}
